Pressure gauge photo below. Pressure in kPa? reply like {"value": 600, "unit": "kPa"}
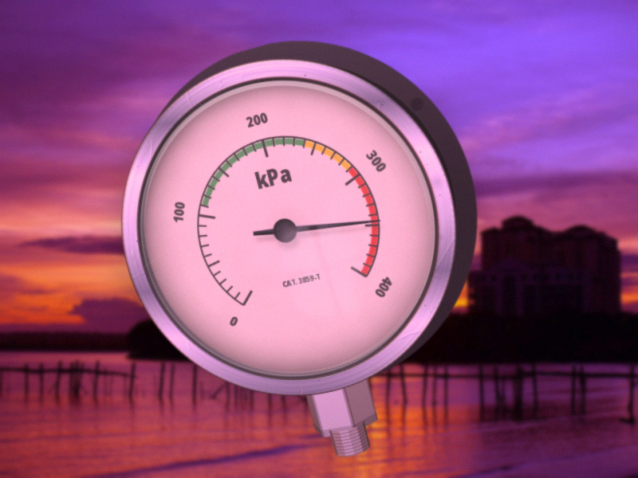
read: {"value": 345, "unit": "kPa"}
